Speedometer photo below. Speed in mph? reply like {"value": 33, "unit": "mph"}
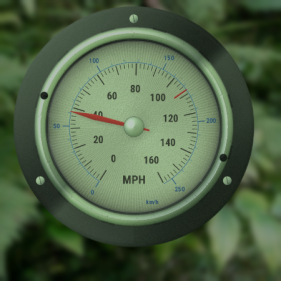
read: {"value": 38, "unit": "mph"}
